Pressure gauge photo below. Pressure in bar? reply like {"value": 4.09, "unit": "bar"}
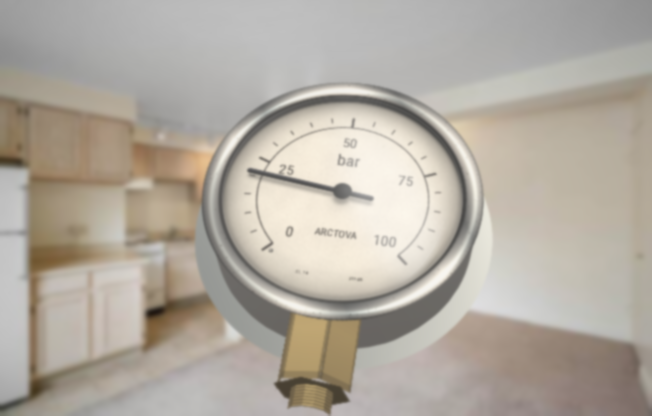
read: {"value": 20, "unit": "bar"}
